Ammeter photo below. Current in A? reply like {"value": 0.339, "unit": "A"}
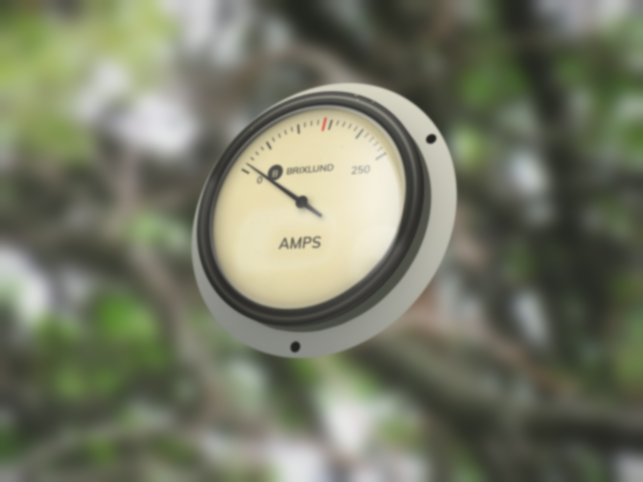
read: {"value": 10, "unit": "A"}
